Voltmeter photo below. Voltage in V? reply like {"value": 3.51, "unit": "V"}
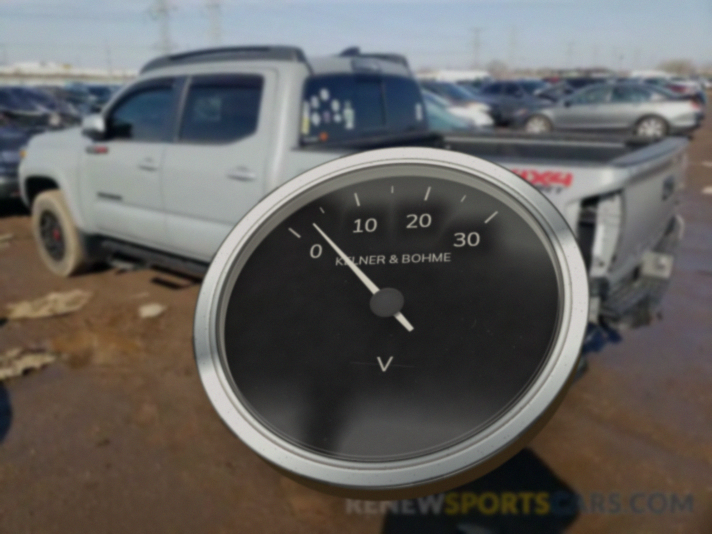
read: {"value": 2.5, "unit": "V"}
